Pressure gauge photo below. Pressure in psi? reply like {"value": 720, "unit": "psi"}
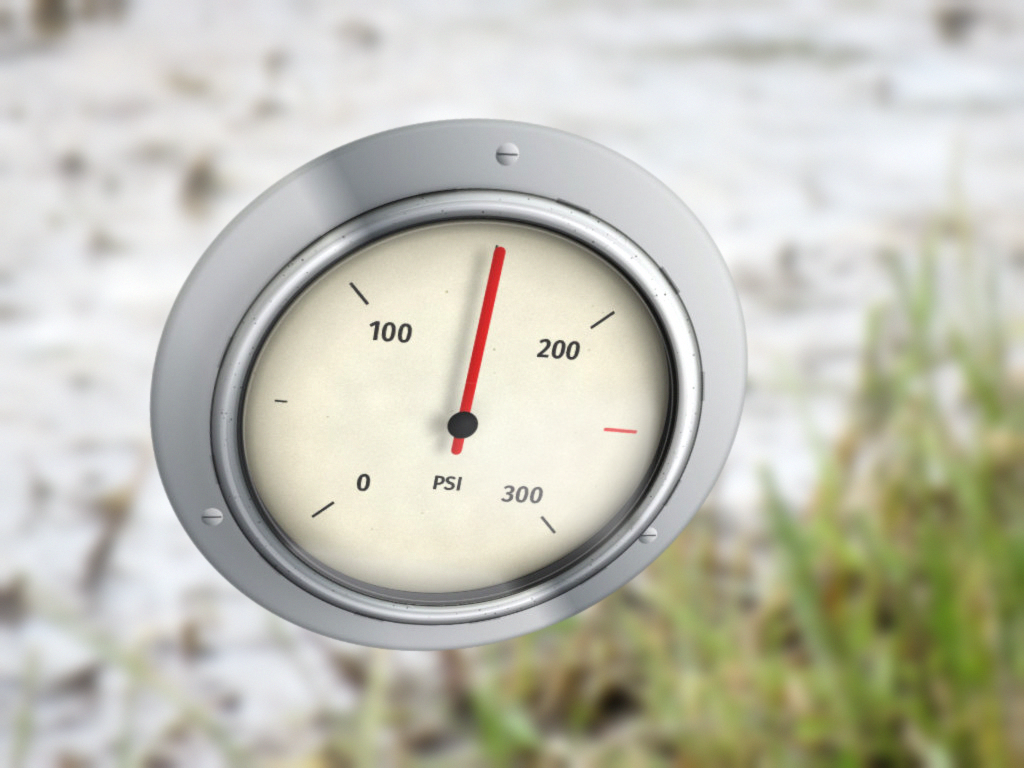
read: {"value": 150, "unit": "psi"}
